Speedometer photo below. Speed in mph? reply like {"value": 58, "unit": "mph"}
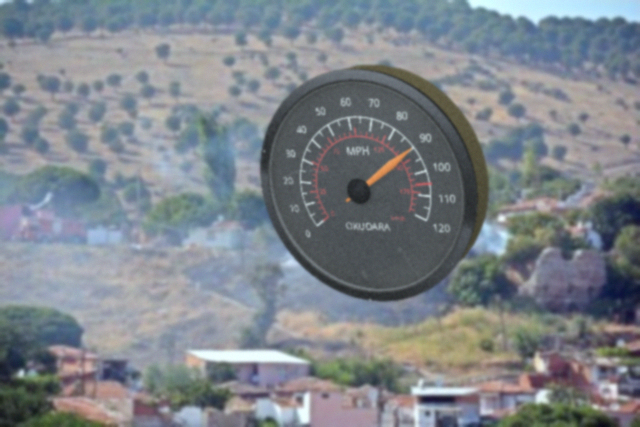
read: {"value": 90, "unit": "mph"}
